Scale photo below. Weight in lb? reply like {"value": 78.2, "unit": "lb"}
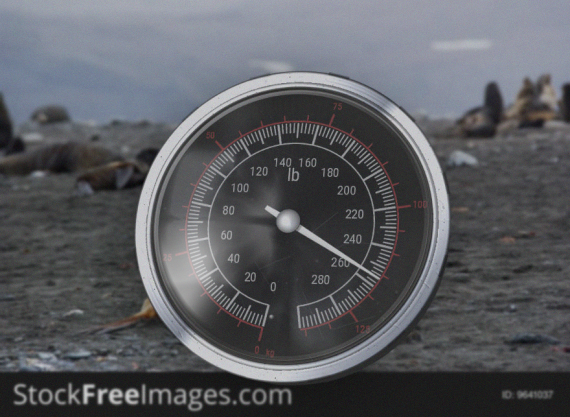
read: {"value": 256, "unit": "lb"}
